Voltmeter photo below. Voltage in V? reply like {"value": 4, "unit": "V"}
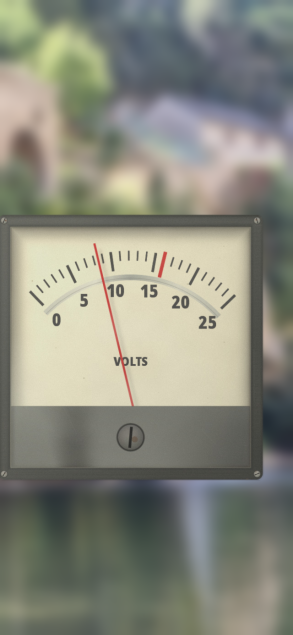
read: {"value": 8.5, "unit": "V"}
